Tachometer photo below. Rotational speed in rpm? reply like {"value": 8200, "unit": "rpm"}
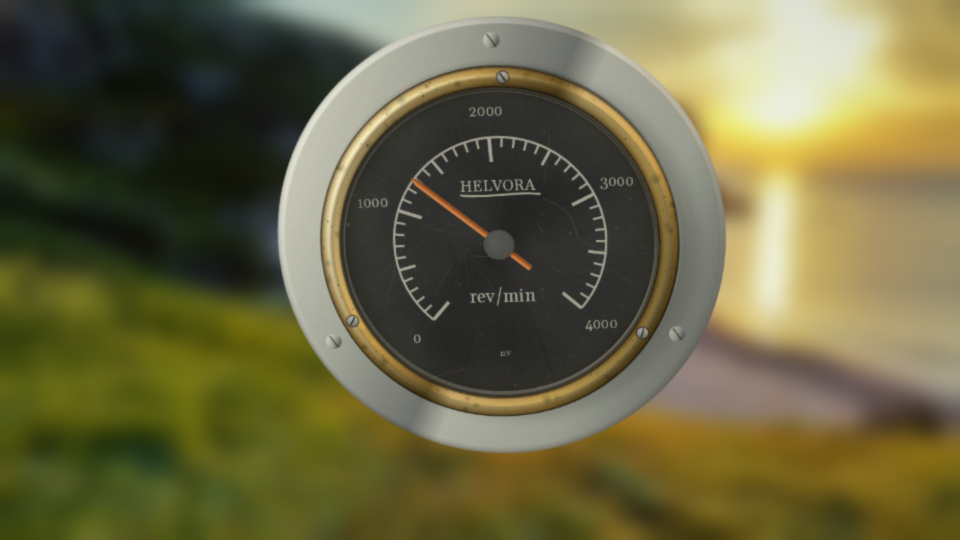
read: {"value": 1300, "unit": "rpm"}
